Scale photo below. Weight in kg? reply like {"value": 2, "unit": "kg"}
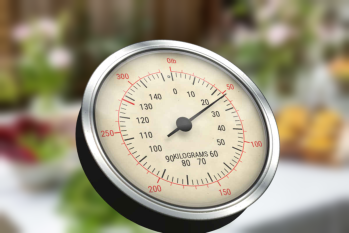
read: {"value": 24, "unit": "kg"}
